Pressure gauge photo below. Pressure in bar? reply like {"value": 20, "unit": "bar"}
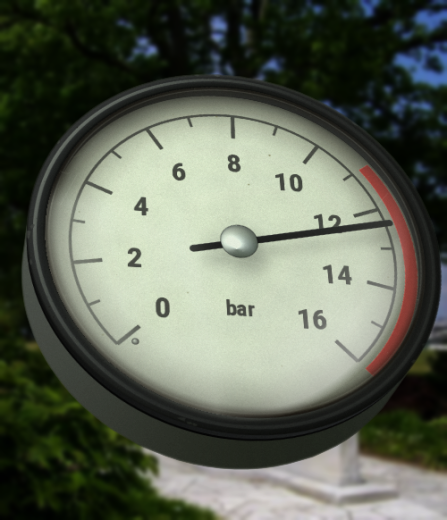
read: {"value": 12.5, "unit": "bar"}
